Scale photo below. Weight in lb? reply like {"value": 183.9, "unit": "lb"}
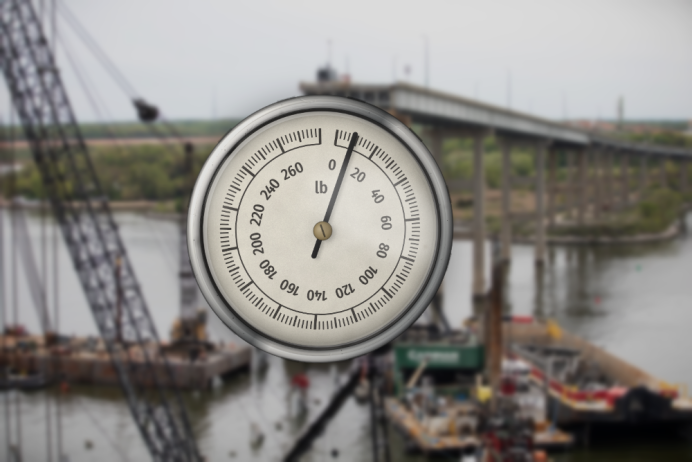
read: {"value": 8, "unit": "lb"}
